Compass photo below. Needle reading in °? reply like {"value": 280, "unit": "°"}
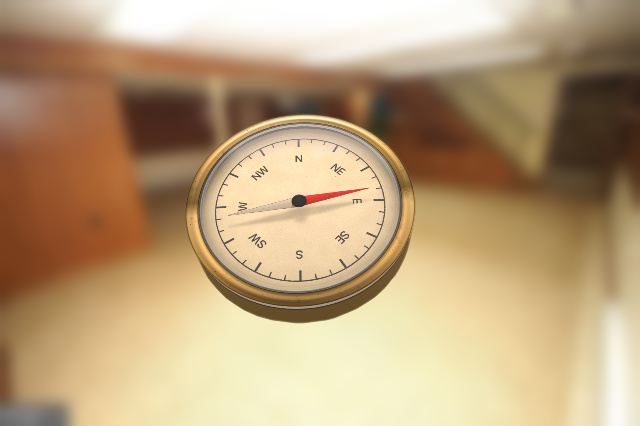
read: {"value": 80, "unit": "°"}
